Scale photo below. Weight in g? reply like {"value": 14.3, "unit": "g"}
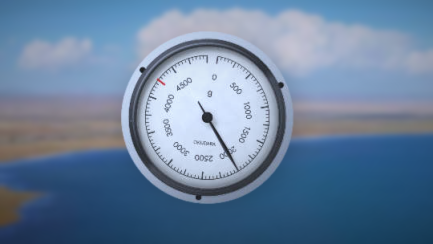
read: {"value": 2000, "unit": "g"}
